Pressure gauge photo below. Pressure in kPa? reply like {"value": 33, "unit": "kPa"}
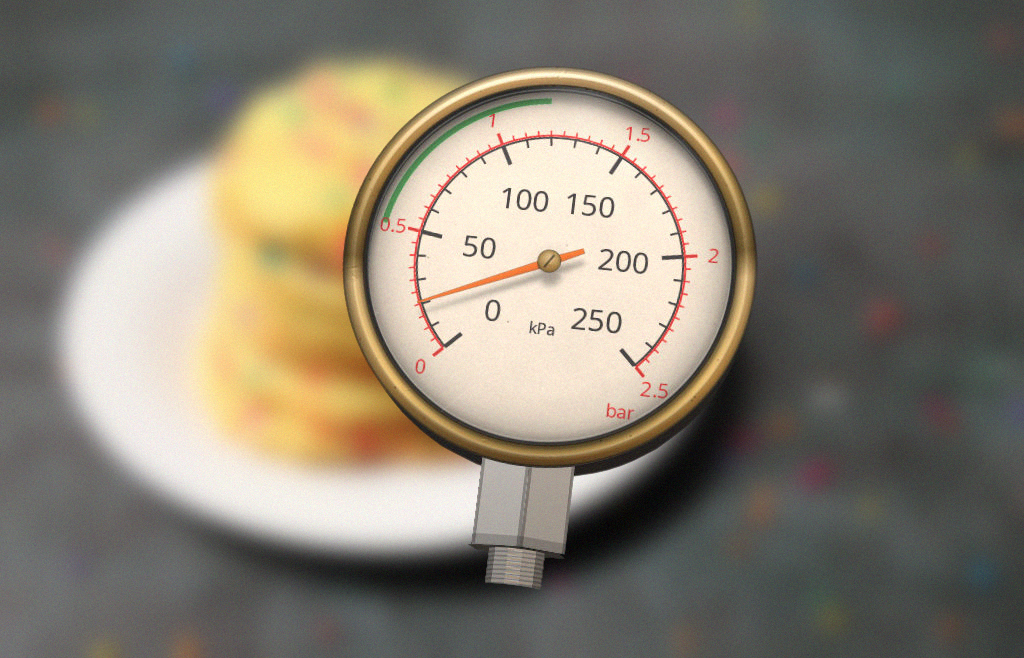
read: {"value": 20, "unit": "kPa"}
